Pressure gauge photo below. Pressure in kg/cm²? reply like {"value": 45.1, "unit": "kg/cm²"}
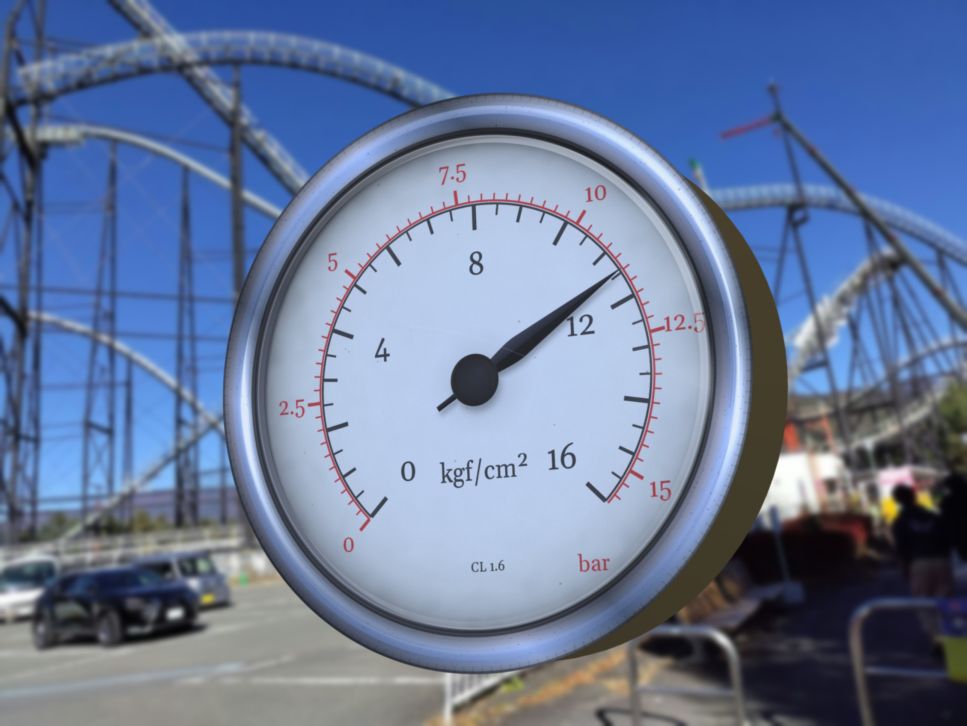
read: {"value": 11.5, "unit": "kg/cm²"}
